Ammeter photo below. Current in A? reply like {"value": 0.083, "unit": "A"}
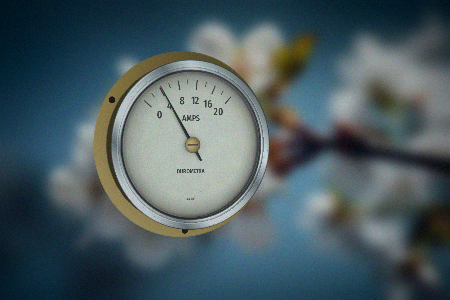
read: {"value": 4, "unit": "A"}
